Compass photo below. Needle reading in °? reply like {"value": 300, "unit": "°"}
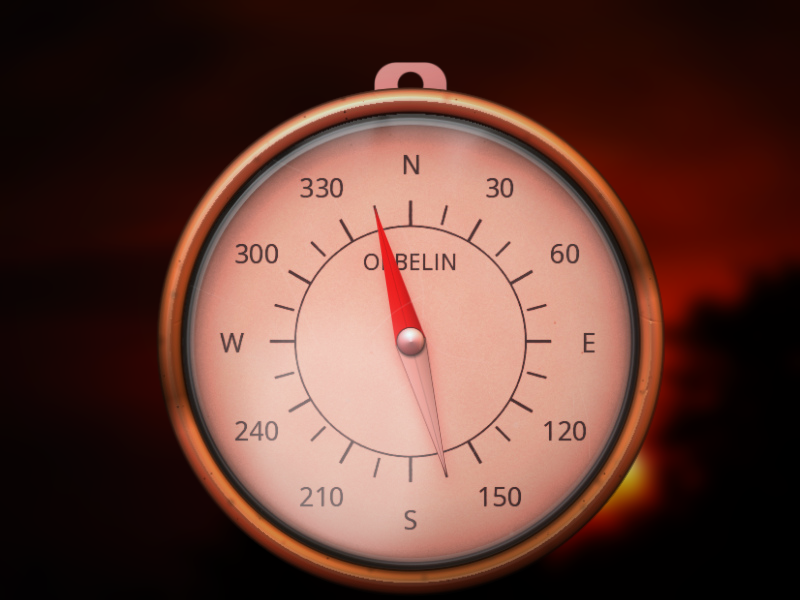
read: {"value": 345, "unit": "°"}
